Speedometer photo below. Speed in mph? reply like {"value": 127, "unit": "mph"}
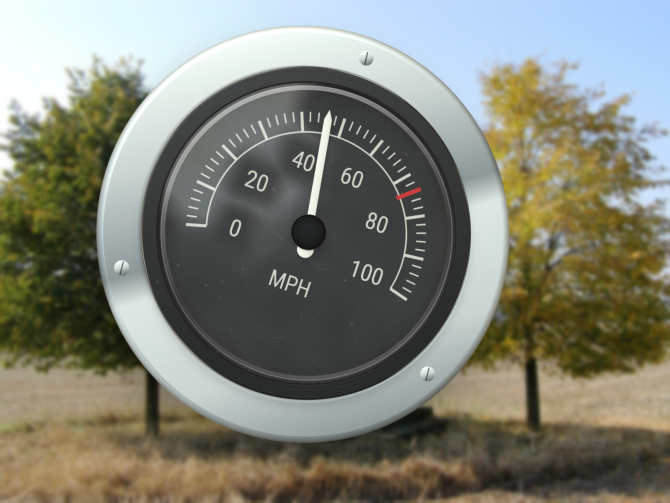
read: {"value": 46, "unit": "mph"}
